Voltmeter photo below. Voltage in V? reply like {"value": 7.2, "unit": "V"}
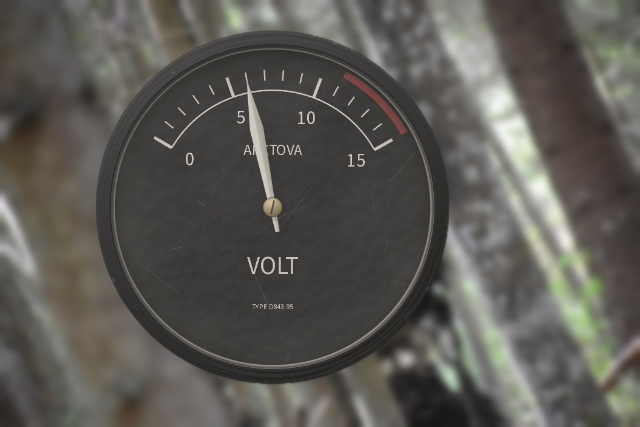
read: {"value": 6, "unit": "V"}
